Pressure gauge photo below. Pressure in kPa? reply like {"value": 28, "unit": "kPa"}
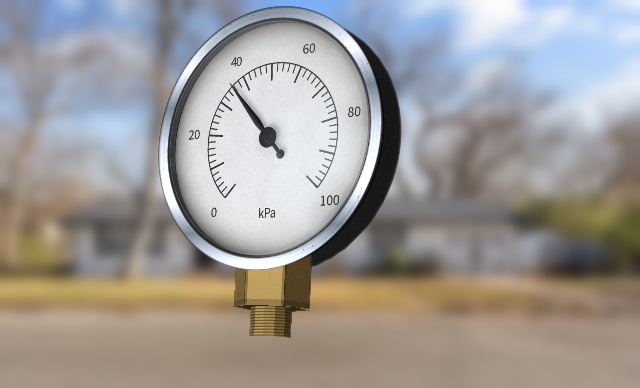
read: {"value": 36, "unit": "kPa"}
